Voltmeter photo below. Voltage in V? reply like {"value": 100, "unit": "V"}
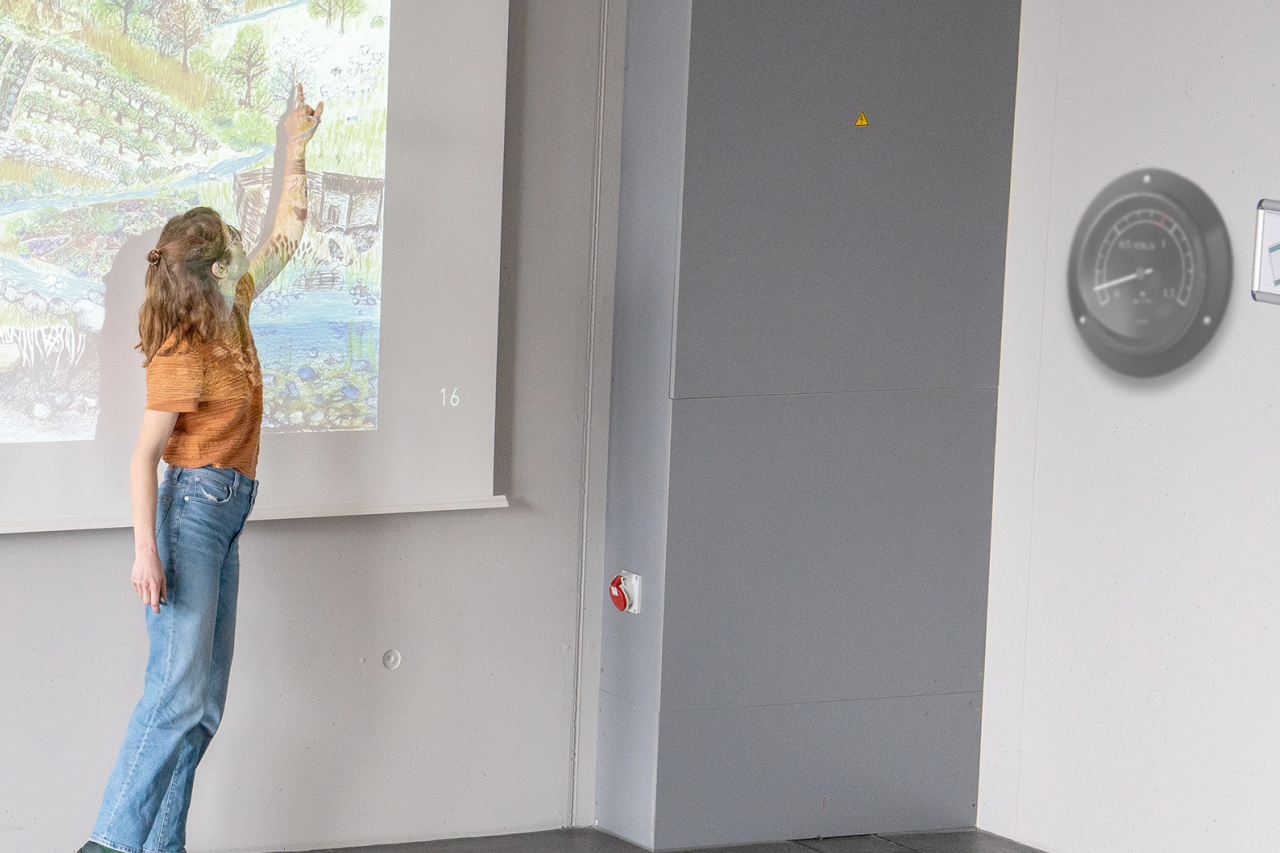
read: {"value": 0.1, "unit": "V"}
